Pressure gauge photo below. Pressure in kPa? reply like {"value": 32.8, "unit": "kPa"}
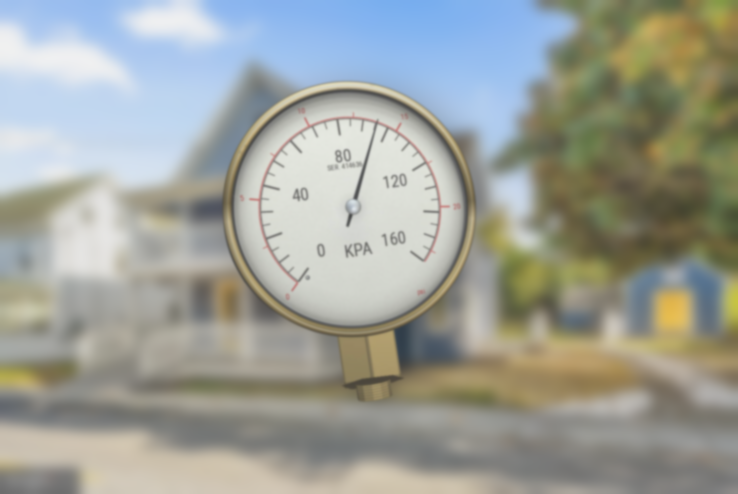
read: {"value": 95, "unit": "kPa"}
